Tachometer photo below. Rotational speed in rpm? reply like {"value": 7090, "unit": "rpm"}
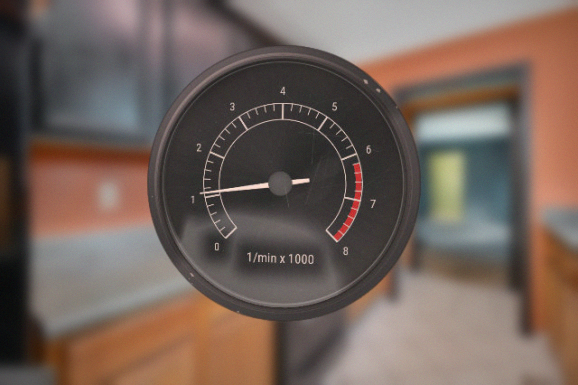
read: {"value": 1100, "unit": "rpm"}
